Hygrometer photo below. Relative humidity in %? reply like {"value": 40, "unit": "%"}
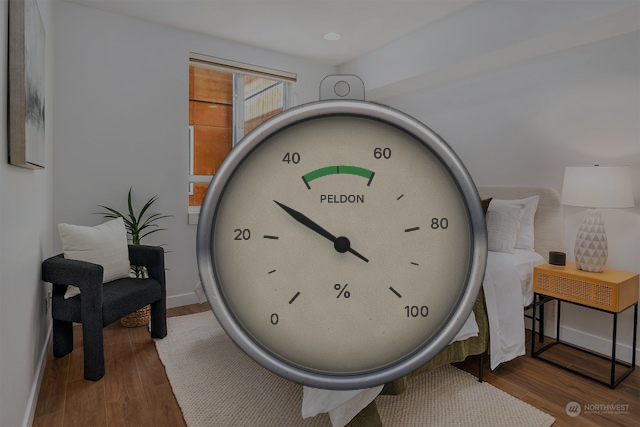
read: {"value": 30, "unit": "%"}
